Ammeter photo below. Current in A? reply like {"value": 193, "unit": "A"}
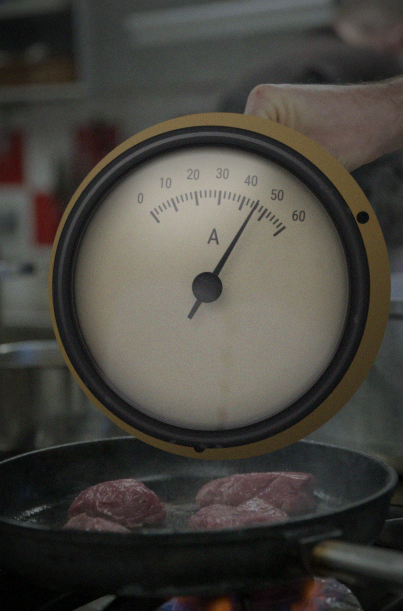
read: {"value": 46, "unit": "A"}
